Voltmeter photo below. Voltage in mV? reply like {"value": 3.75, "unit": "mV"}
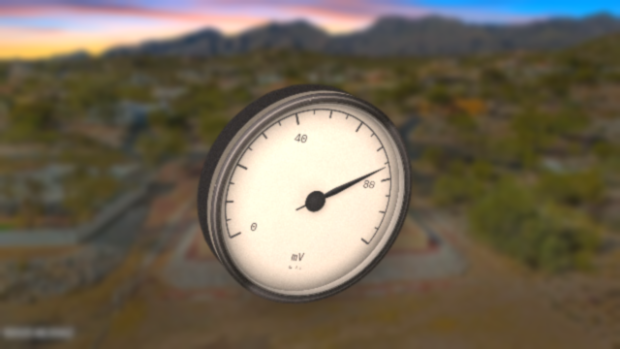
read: {"value": 75, "unit": "mV"}
